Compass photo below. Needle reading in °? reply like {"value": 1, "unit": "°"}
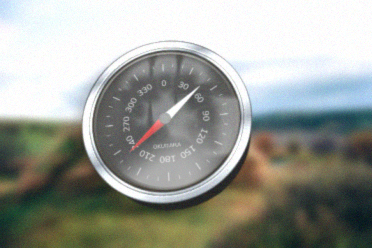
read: {"value": 230, "unit": "°"}
